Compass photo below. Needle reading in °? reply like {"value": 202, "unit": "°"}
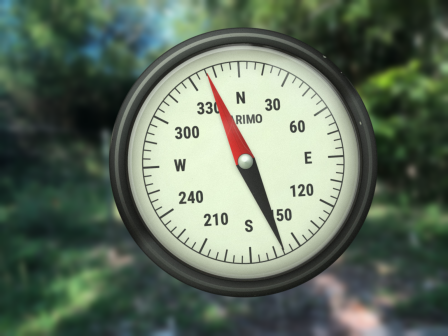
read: {"value": 340, "unit": "°"}
